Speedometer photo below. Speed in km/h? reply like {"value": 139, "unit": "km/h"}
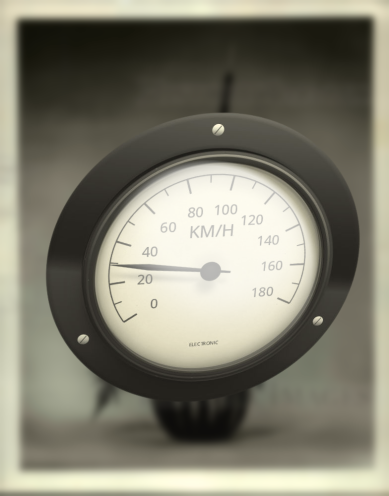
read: {"value": 30, "unit": "km/h"}
